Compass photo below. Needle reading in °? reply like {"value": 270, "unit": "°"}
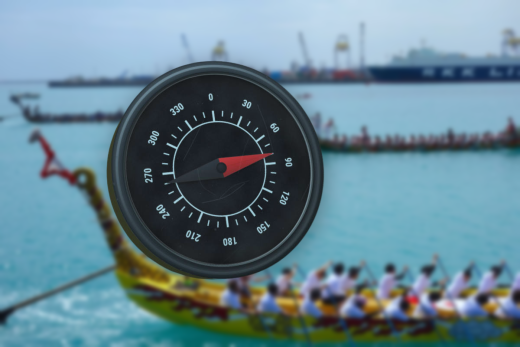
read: {"value": 80, "unit": "°"}
